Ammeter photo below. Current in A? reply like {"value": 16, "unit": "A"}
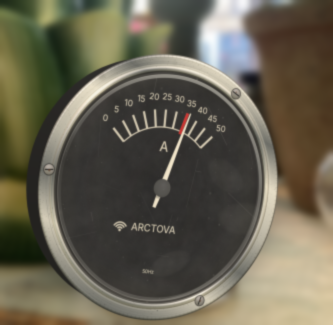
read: {"value": 35, "unit": "A"}
